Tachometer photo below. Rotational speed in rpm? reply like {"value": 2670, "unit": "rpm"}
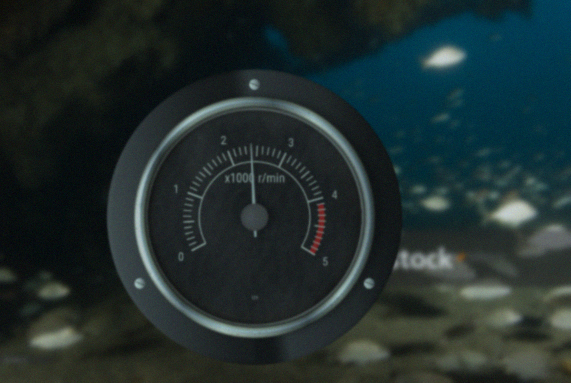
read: {"value": 2400, "unit": "rpm"}
